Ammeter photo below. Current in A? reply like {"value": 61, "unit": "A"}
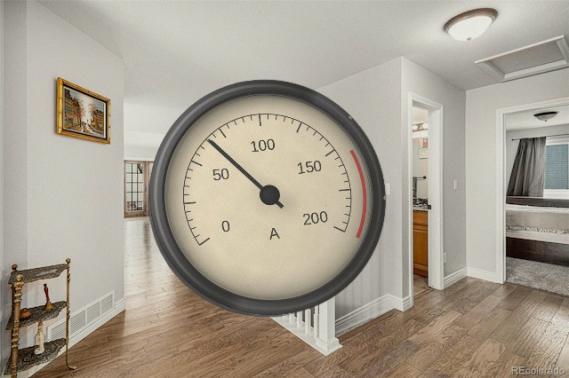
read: {"value": 65, "unit": "A"}
